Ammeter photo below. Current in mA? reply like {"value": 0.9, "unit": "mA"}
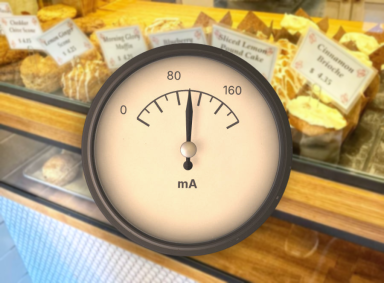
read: {"value": 100, "unit": "mA"}
